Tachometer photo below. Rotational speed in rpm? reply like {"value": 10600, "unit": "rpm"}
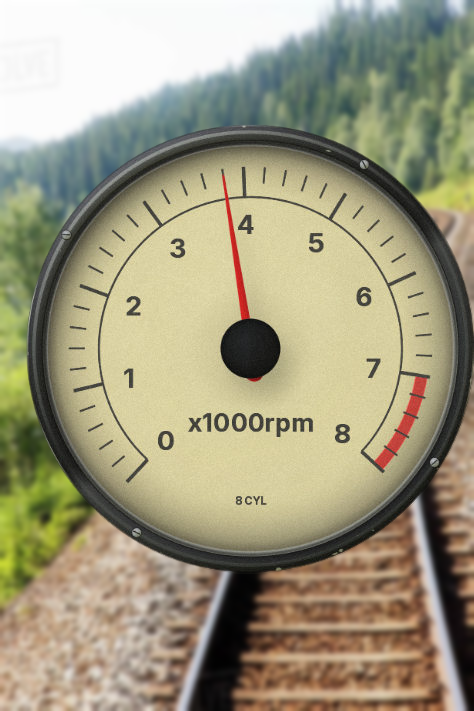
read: {"value": 3800, "unit": "rpm"}
